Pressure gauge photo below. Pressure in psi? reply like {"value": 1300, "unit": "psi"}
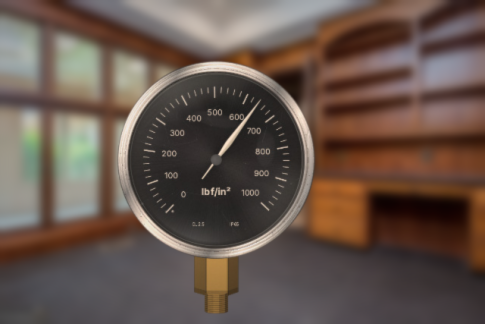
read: {"value": 640, "unit": "psi"}
